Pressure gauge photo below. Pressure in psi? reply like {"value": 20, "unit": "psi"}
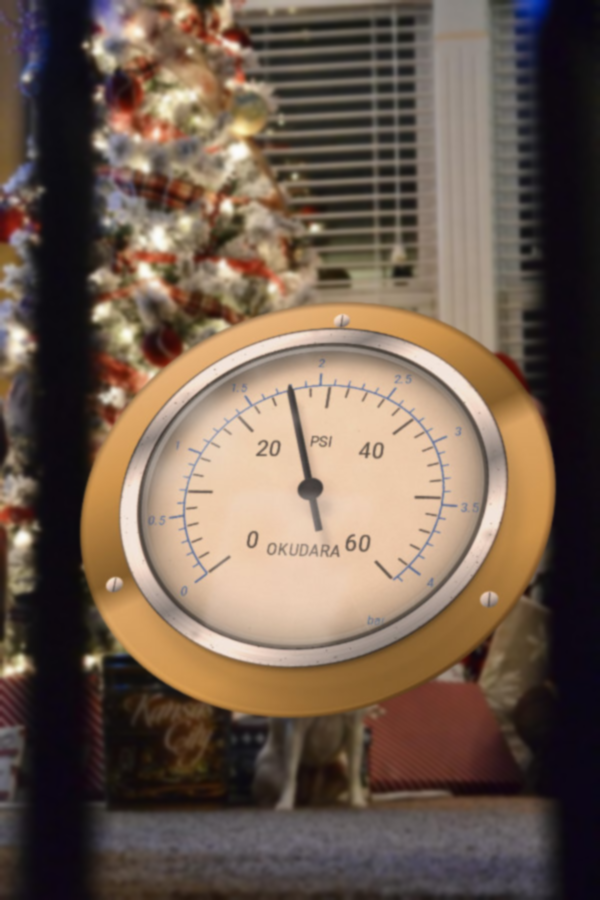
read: {"value": 26, "unit": "psi"}
